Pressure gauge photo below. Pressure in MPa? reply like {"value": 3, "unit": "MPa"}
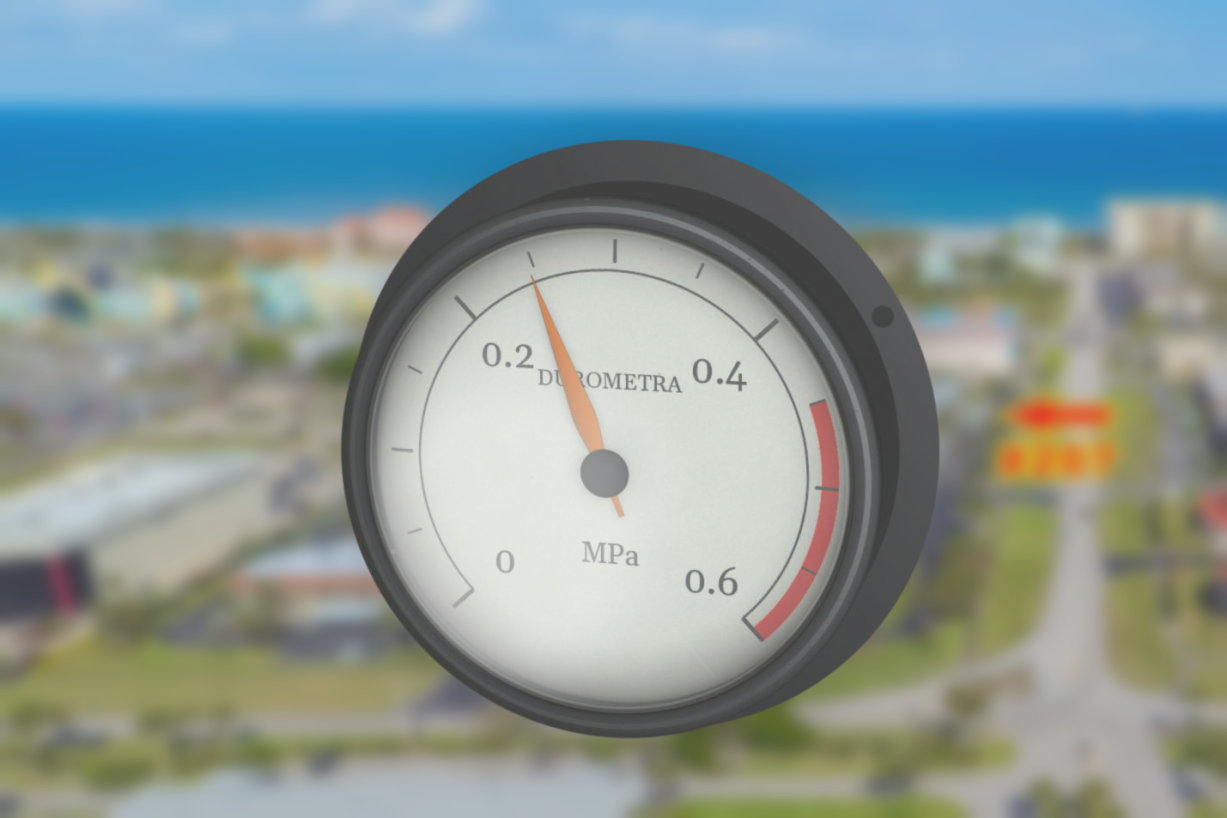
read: {"value": 0.25, "unit": "MPa"}
